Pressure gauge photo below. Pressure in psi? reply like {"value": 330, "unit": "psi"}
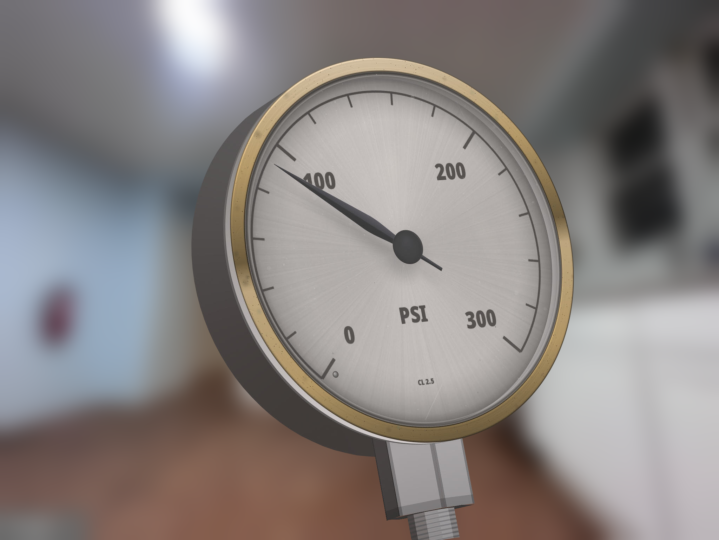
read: {"value": 90, "unit": "psi"}
